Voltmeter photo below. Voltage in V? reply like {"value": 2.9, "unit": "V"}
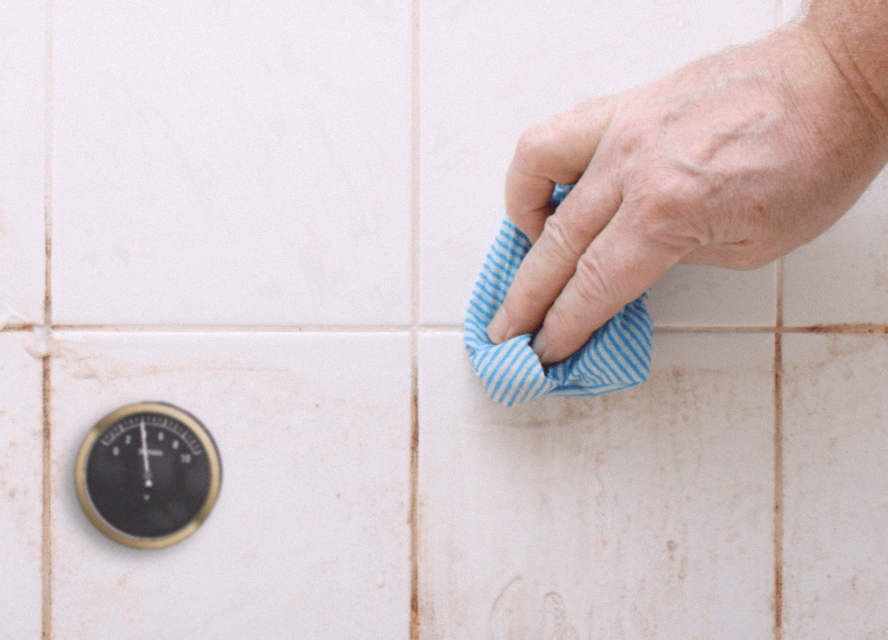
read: {"value": 4, "unit": "V"}
